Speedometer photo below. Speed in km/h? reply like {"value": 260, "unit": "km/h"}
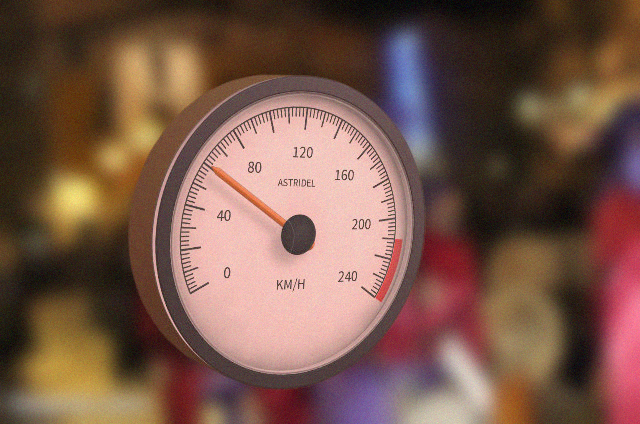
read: {"value": 60, "unit": "km/h"}
